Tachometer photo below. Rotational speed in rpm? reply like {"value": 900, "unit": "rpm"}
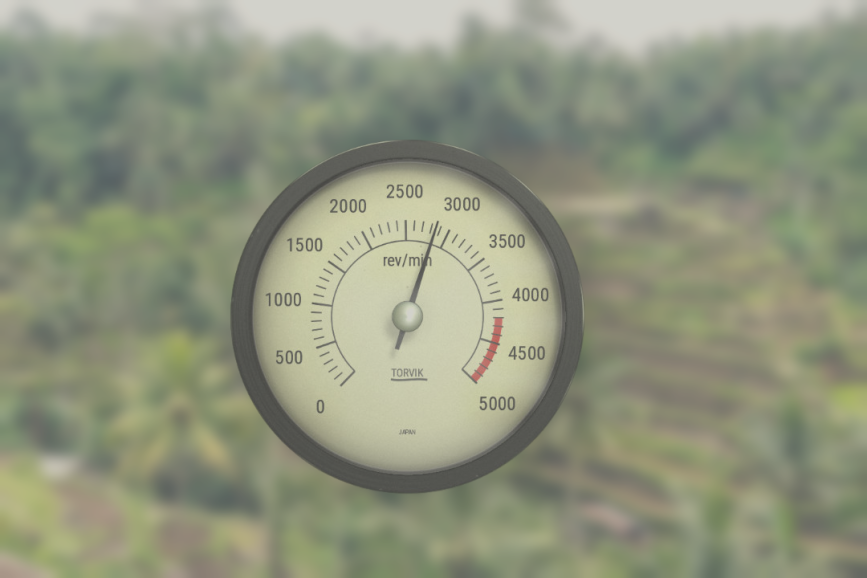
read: {"value": 2850, "unit": "rpm"}
